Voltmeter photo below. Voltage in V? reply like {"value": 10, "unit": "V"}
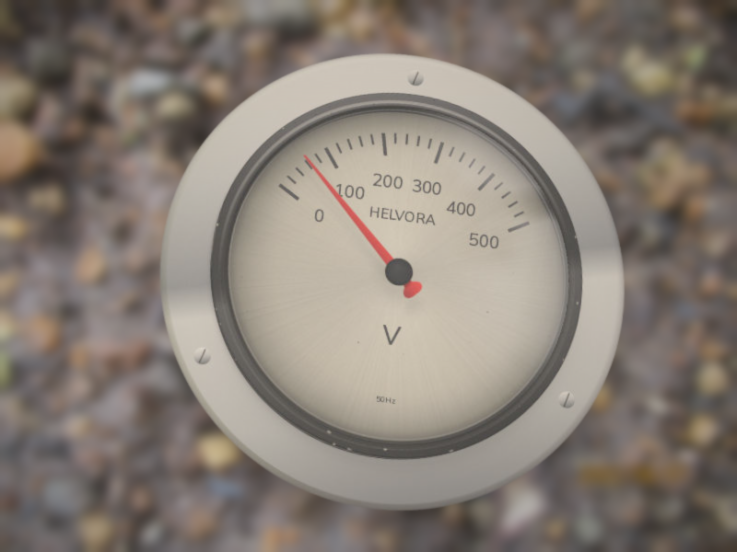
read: {"value": 60, "unit": "V"}
